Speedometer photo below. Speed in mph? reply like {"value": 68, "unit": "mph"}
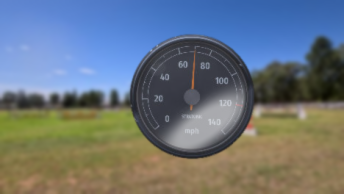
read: {"value": 70, "unit": "mph"}
